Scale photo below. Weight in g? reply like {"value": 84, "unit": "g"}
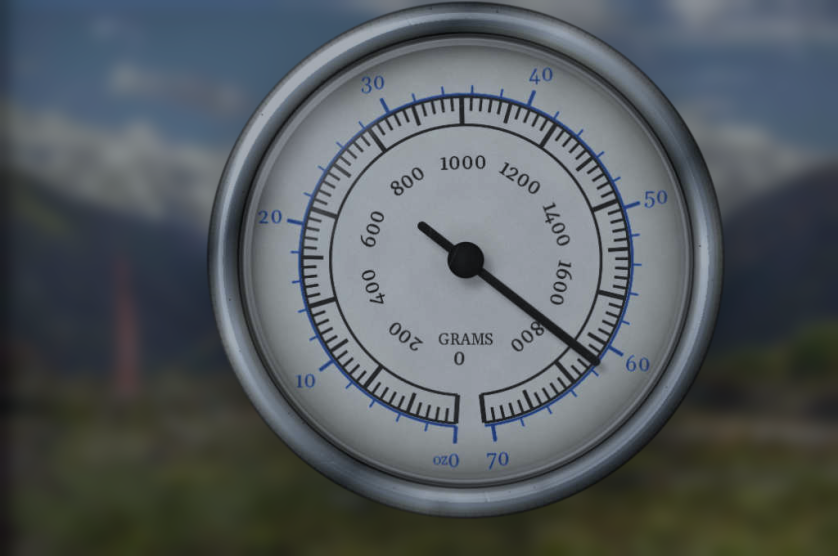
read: {"value": 1740, "unit": "g"}
